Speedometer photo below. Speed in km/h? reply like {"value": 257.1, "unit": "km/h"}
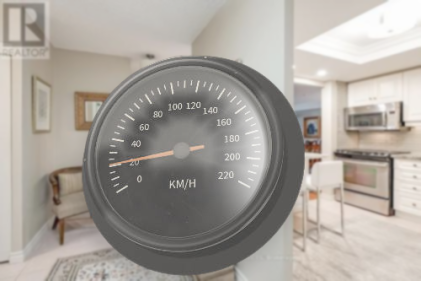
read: {"value": 20, "unit": "km/h"}
